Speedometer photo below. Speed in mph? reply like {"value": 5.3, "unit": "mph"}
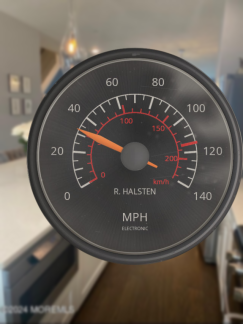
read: {"value": 32.5, "unit": "mph"}
